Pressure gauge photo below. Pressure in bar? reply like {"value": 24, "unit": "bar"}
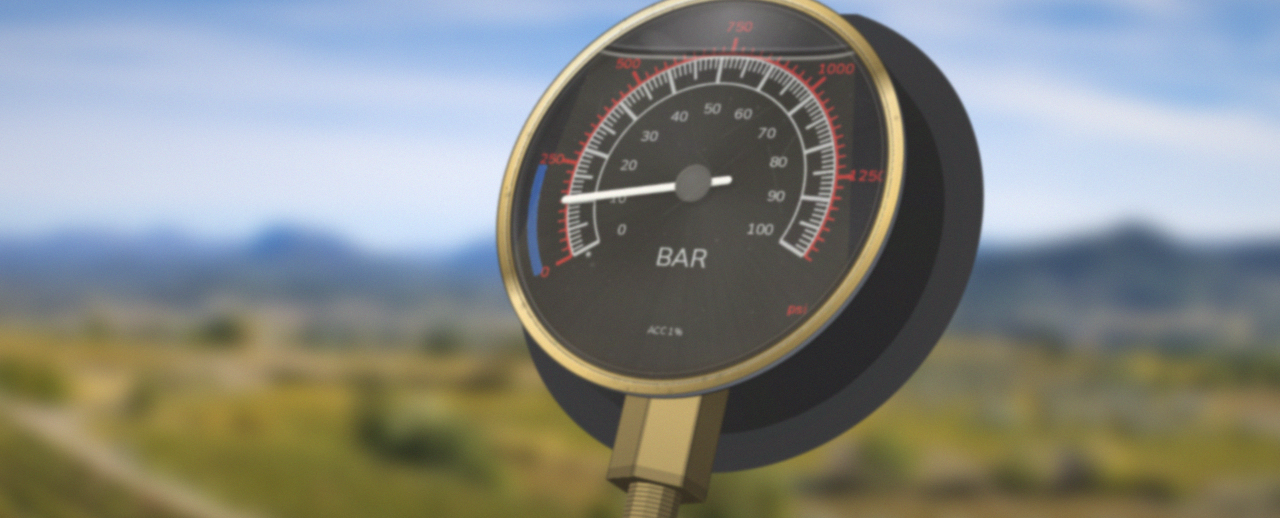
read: {"value": 10, "unit": "bar"}
